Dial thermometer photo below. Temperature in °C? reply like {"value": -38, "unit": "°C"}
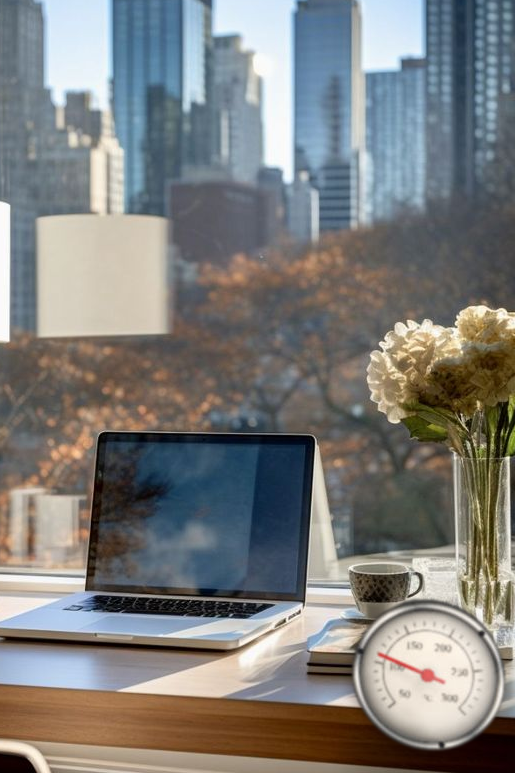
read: {"value": 110, "unit": "°C"}
